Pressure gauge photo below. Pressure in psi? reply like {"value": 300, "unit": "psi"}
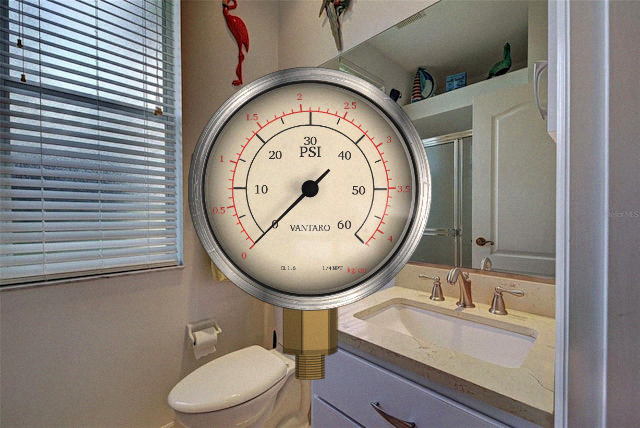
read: {"value": 0, "unit": "psi"}
